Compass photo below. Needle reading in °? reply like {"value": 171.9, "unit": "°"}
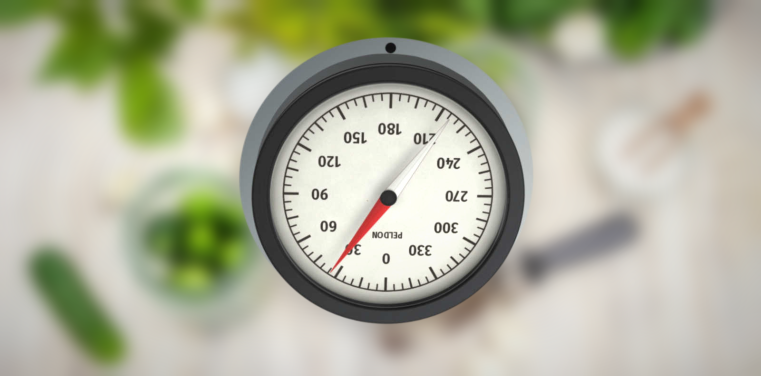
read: {"value": 35, "unit": "°"}
